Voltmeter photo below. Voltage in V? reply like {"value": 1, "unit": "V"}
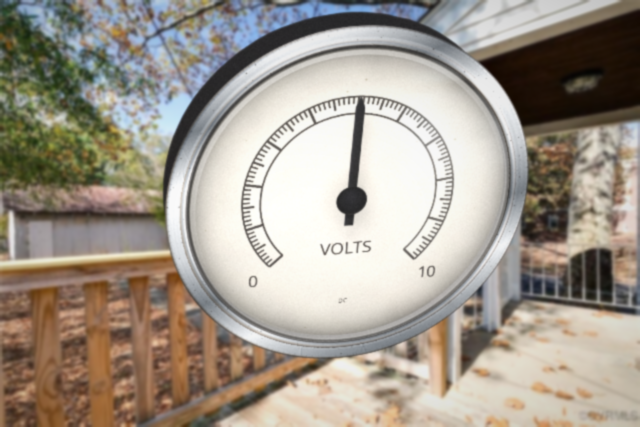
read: {"value": 5, "unit": "V"}
